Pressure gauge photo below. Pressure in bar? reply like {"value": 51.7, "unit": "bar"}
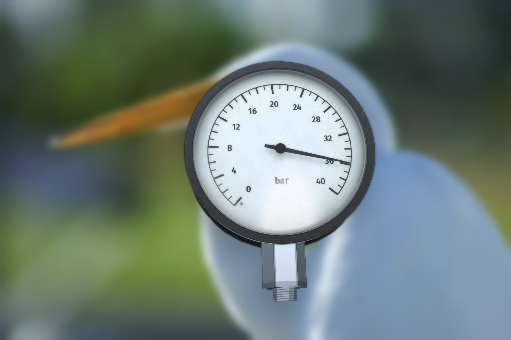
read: {"value": 36, "unit": "bar"}
